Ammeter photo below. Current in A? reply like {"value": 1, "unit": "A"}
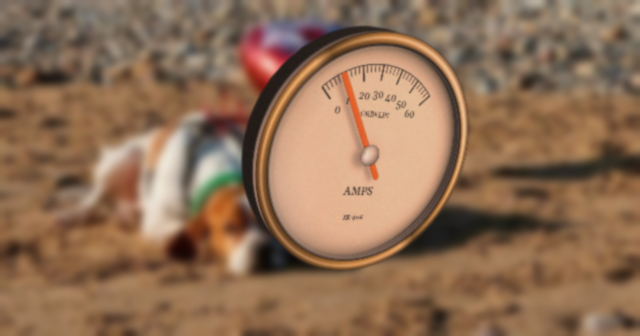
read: {"value": 10, "unit": "A"}
